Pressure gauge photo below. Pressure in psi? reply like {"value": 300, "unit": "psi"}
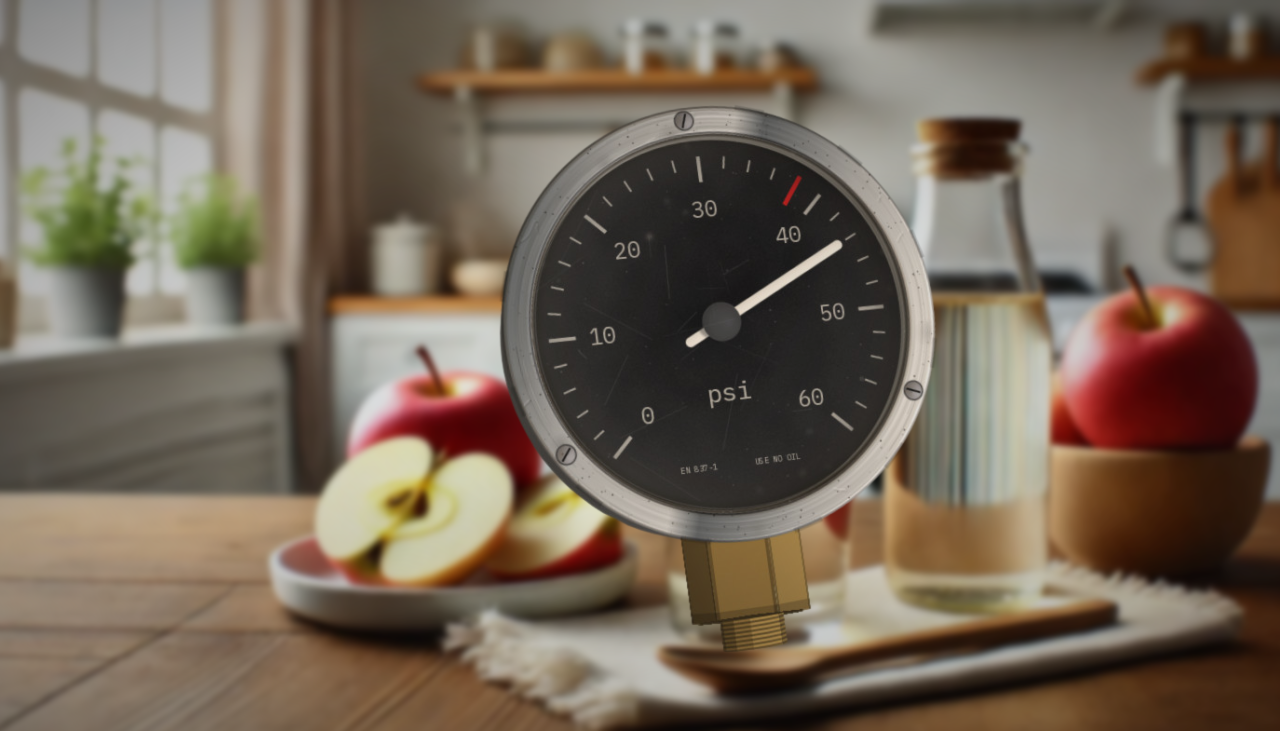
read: {"value": 44, "unit": "psi"}
